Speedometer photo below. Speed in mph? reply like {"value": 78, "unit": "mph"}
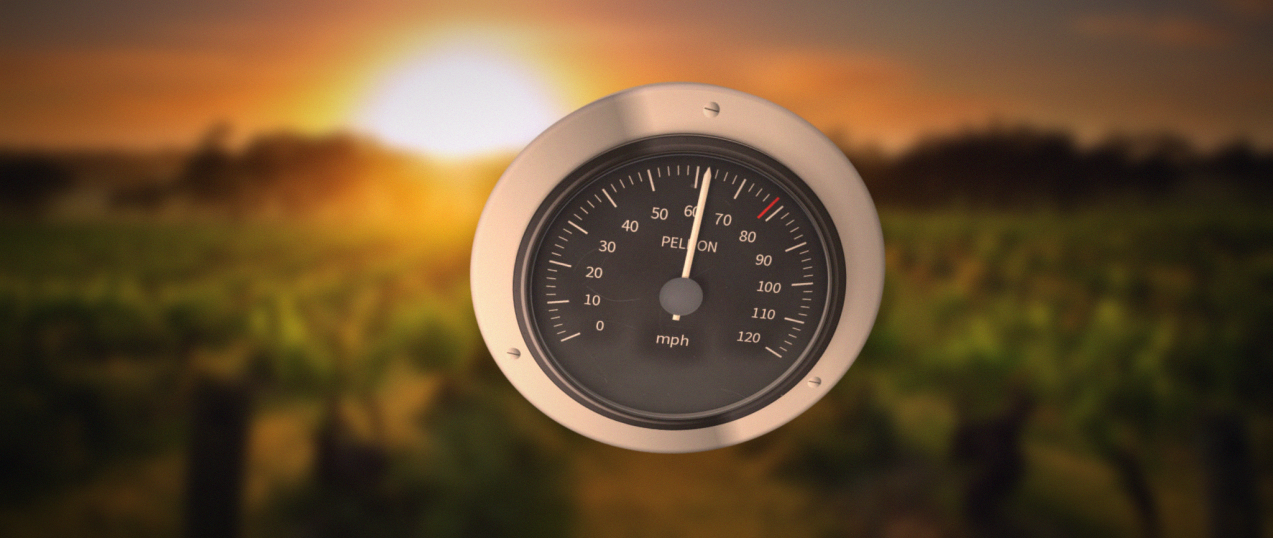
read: {"value": 62, "unit": "mph"}
